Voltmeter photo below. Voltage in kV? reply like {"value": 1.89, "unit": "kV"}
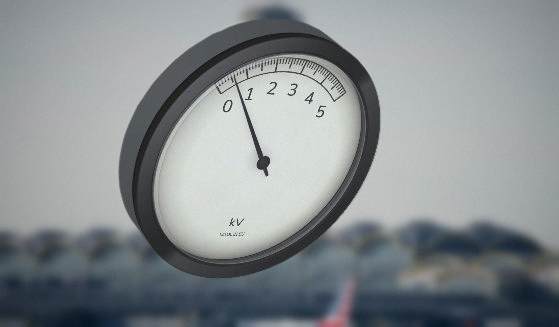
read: {"value": 0.5, "unit": "kV"}
